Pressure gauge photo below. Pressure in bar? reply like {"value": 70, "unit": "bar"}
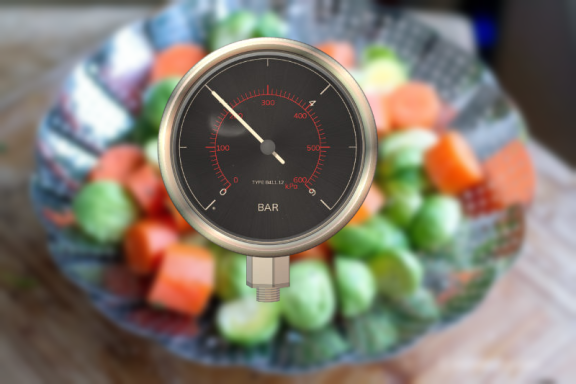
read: {"value": 2, "unit": "bar"}
